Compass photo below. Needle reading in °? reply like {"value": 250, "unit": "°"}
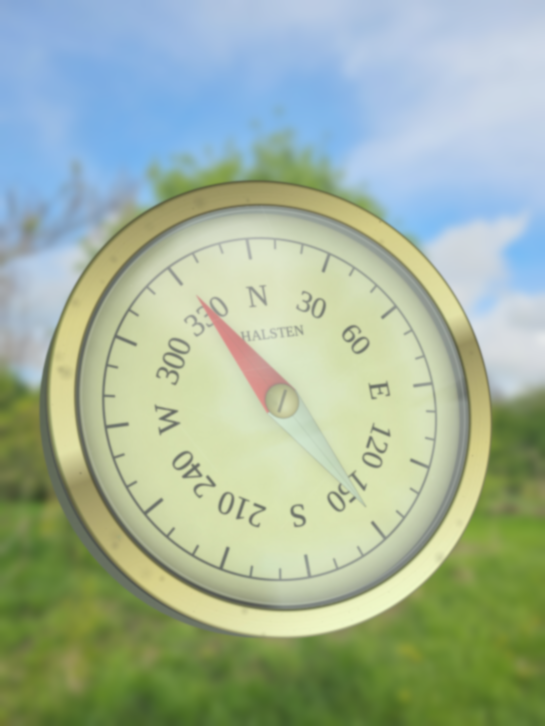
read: {"value": 330, "unit": "°"}
